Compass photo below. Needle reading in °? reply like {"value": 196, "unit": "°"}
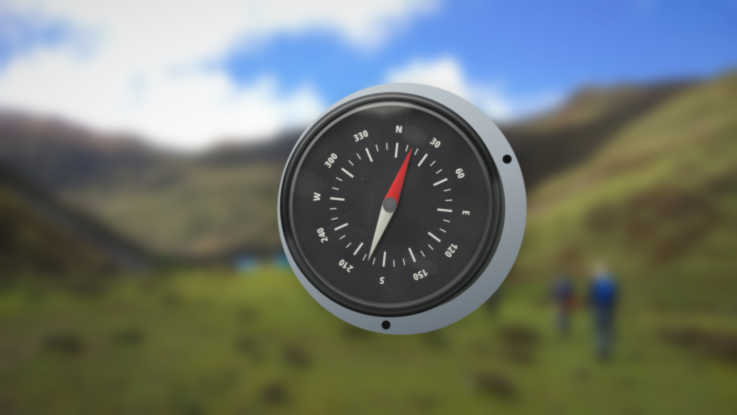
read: {"value": 15, "unit": "°"}
